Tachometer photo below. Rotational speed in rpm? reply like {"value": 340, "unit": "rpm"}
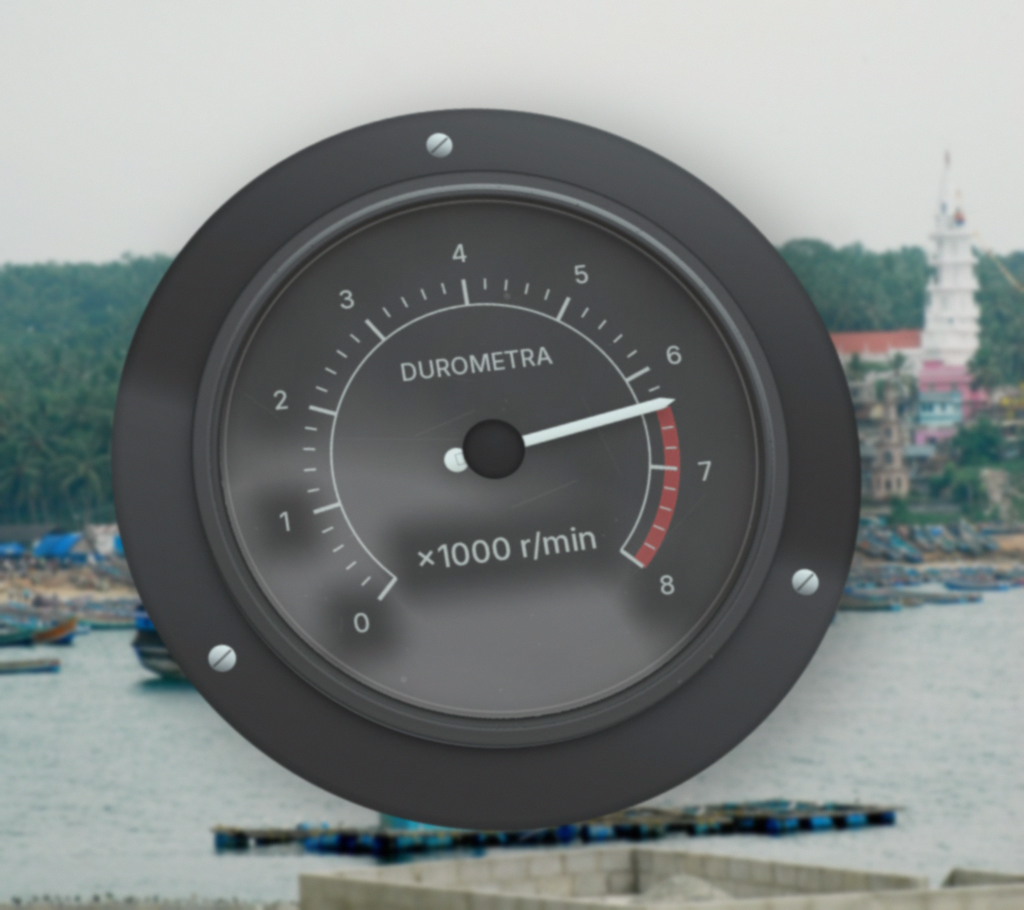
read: {"value": 6400, "unit": "rpm"}
